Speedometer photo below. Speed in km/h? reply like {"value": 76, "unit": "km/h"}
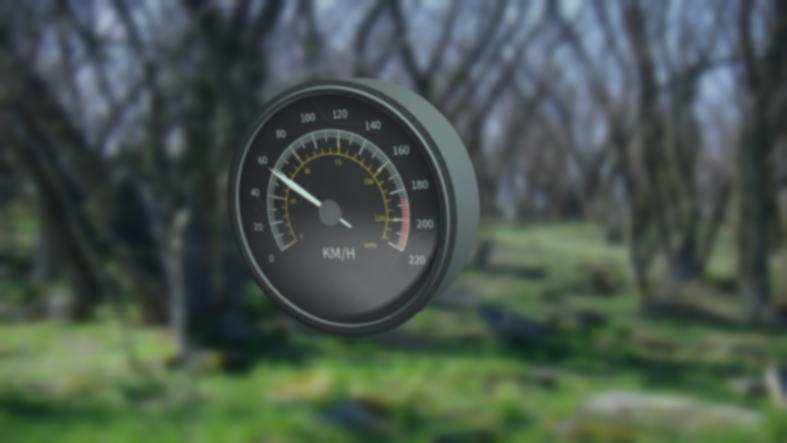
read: {"value": 60, "unit": "km/h"}
